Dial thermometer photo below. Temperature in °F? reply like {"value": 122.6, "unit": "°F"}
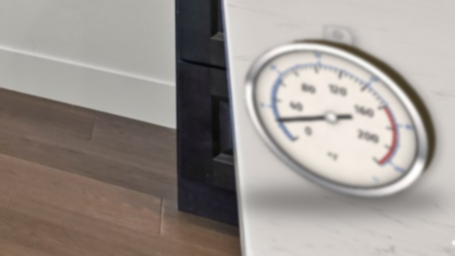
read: {"value": 20, "unit": "°F"}
